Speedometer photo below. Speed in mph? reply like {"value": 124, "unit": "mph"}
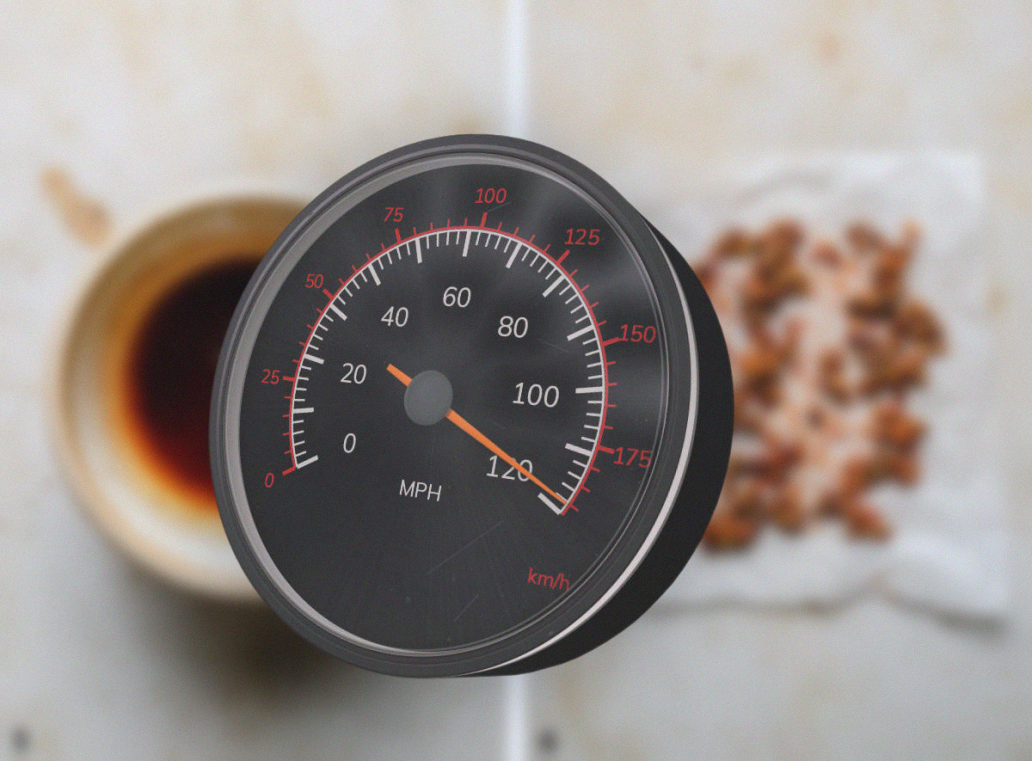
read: {"value": 118, "unit": "mph"}
